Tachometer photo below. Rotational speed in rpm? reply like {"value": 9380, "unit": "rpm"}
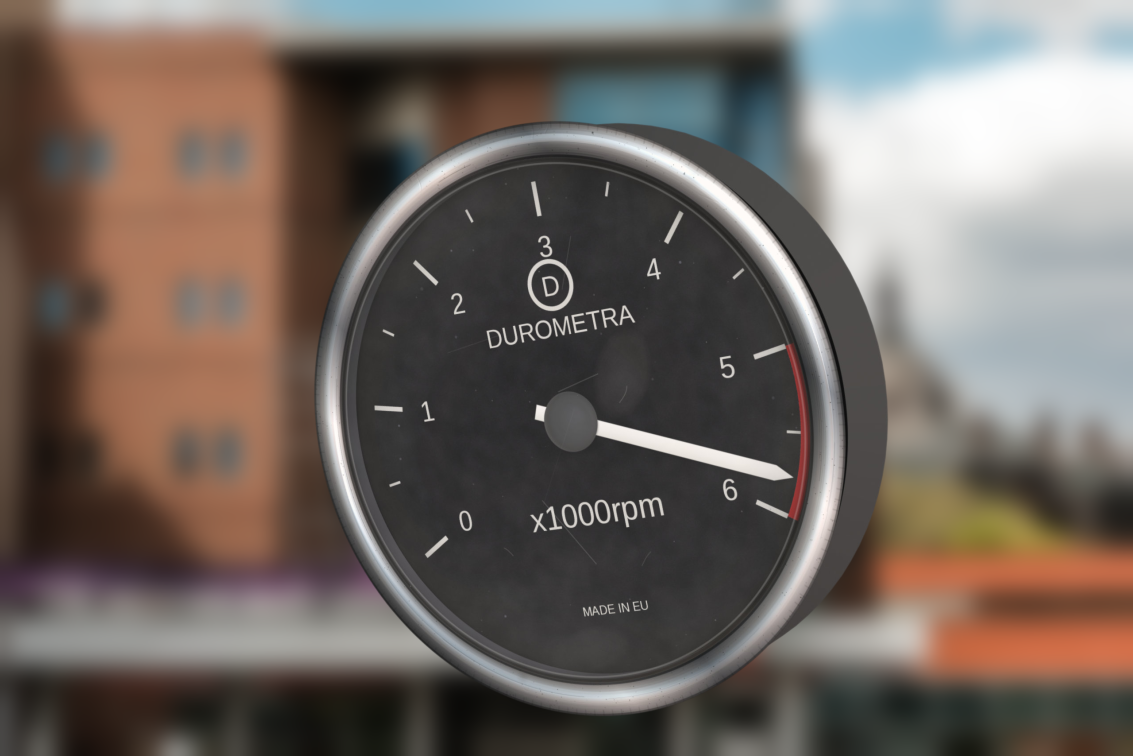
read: {"value": 5750, "unit": "rpm"}
